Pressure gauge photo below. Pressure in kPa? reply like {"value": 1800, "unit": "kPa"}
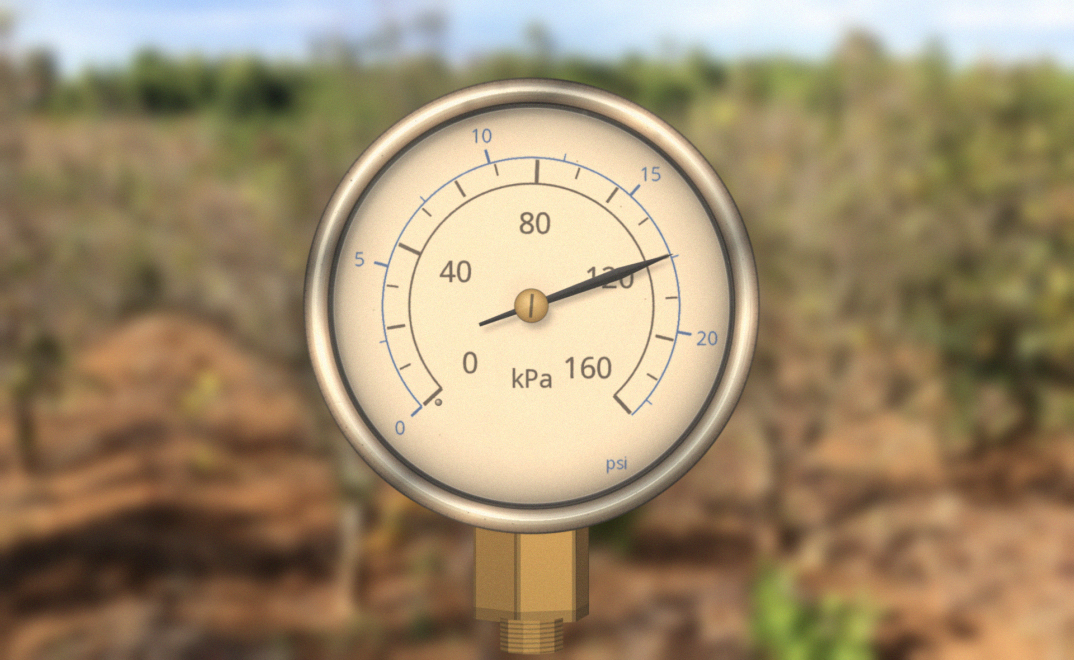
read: {"value": 120, "unit": "kPa"}
